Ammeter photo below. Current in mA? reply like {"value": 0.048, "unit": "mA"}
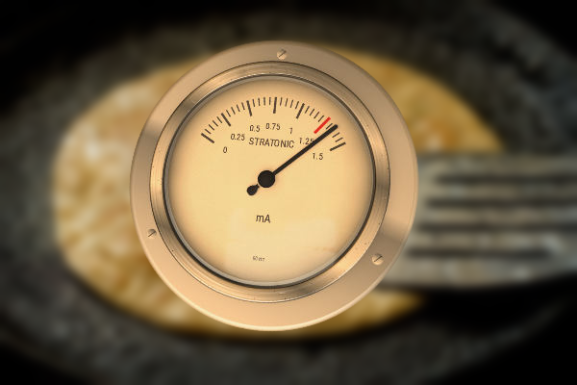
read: {"value": 1.35, "unit": "mA"}
